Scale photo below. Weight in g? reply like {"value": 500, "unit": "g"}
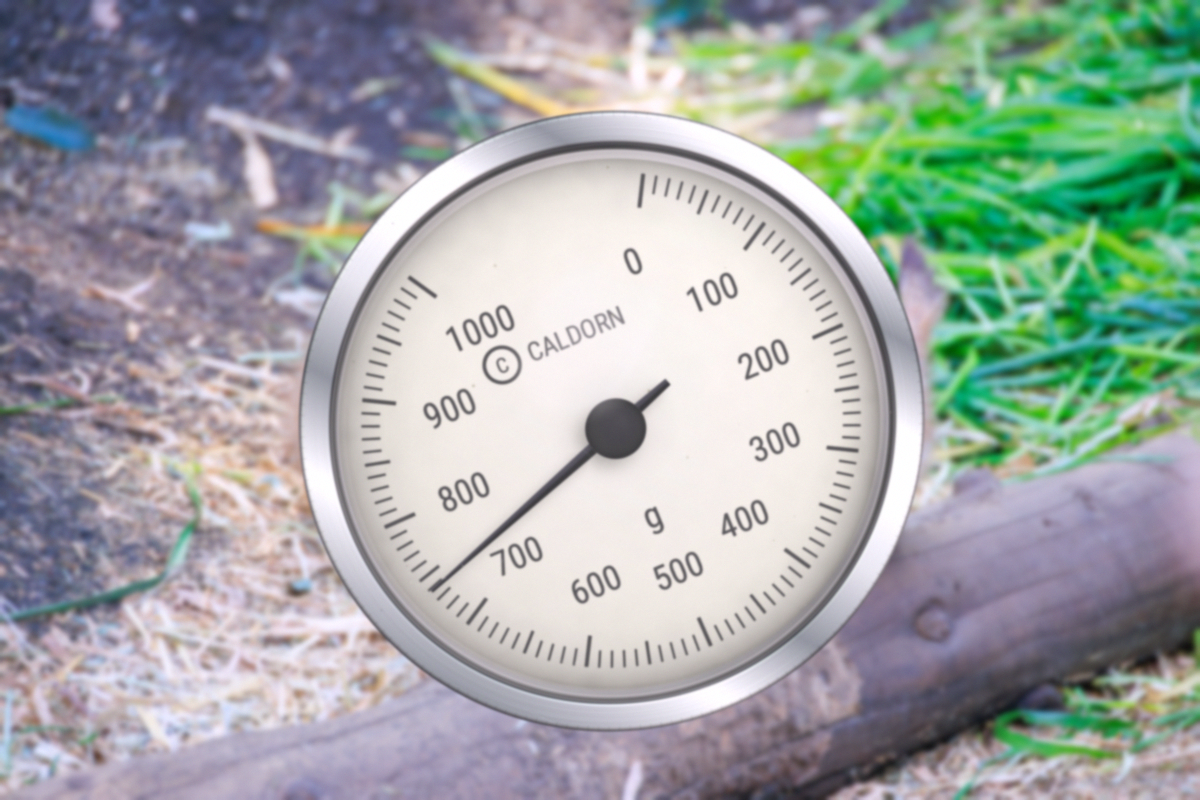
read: {"value": 740, "unit": "g"}
